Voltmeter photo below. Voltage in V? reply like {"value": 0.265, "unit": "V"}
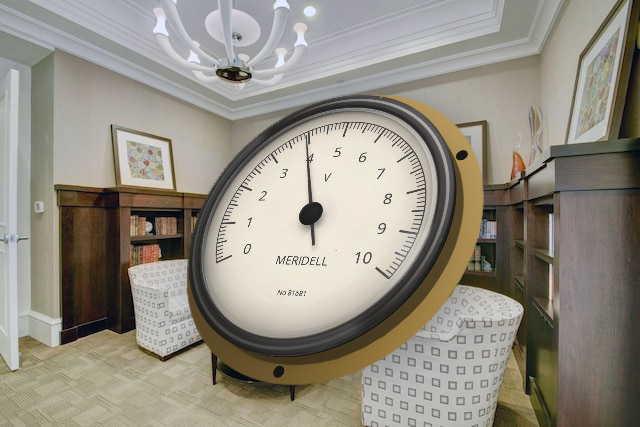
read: {"value": 4, "unit": "V"}
